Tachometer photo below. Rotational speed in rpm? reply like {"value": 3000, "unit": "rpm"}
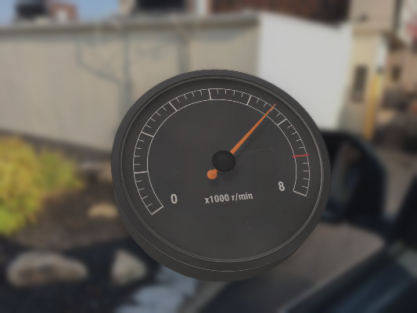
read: {"value": 5600, "unit": "rpm"}
